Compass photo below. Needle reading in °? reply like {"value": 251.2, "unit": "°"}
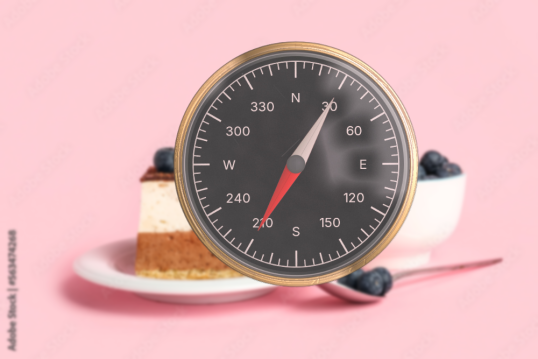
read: {"value": 210, "unit": "°"}
